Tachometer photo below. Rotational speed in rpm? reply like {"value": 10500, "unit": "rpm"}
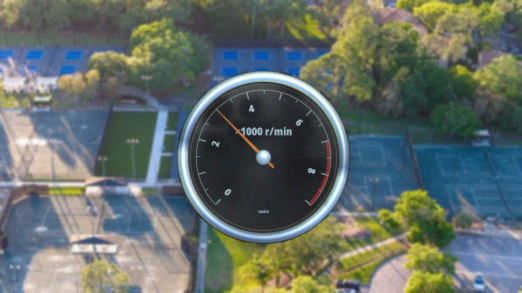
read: {"value": 3000, "unit": "rpm"}
